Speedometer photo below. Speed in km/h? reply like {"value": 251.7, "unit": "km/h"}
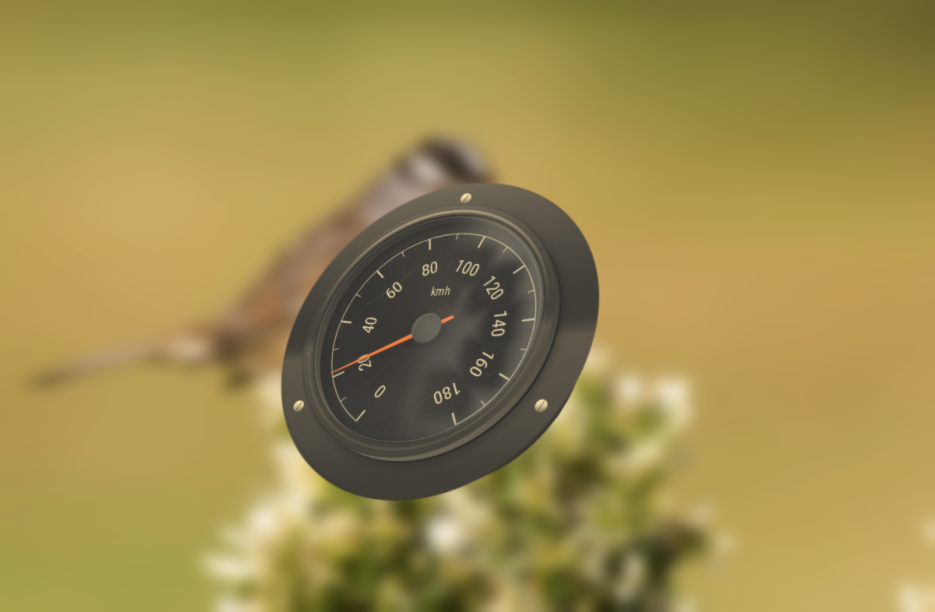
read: {"value": 20, "unit": "km/h"}
